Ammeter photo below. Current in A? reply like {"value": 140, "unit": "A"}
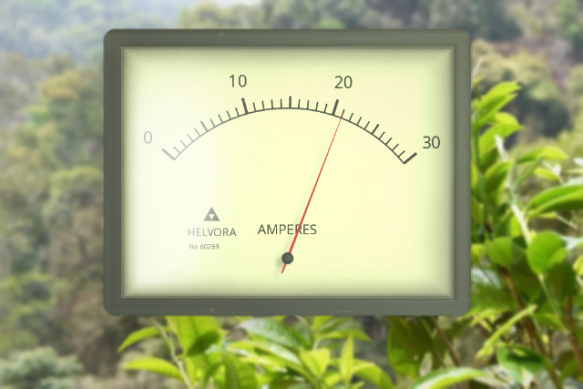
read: {"value": 21, "unit": "A"}
